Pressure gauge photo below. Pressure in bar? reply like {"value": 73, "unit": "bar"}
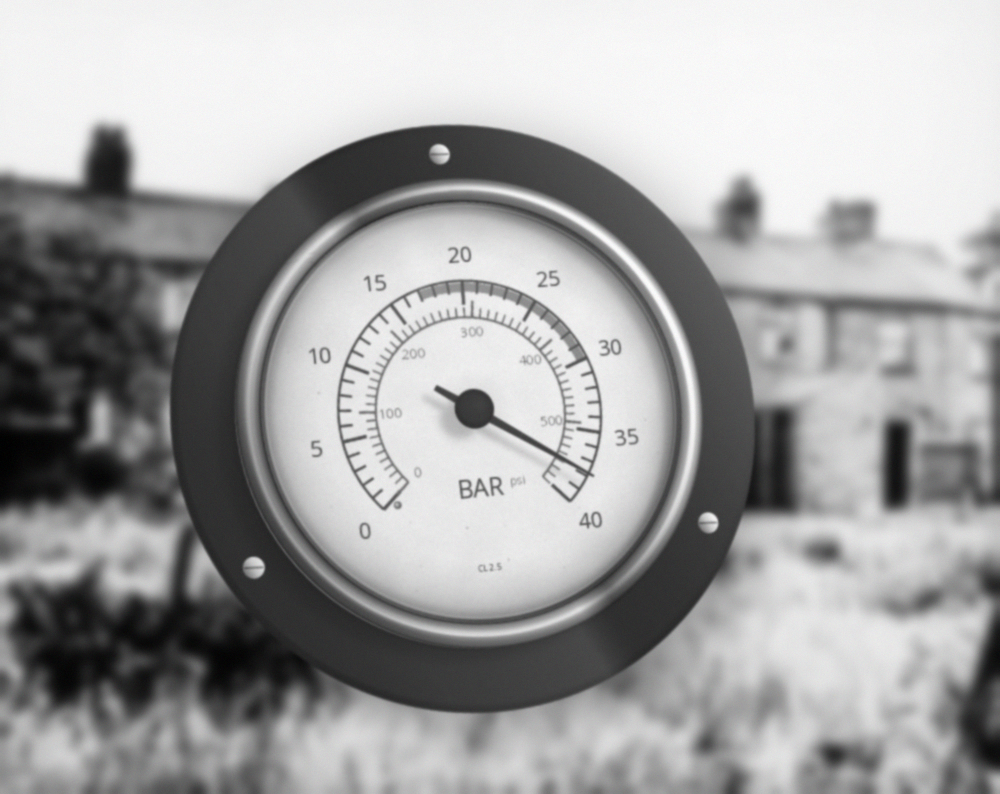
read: {"value": 38, "unit": "bar"}
